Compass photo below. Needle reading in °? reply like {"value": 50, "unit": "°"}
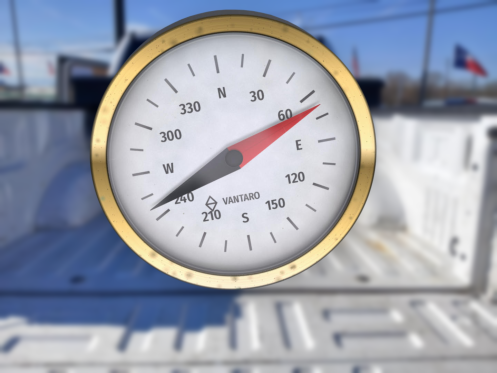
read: {"value": 67.5, "unit": "°"}
